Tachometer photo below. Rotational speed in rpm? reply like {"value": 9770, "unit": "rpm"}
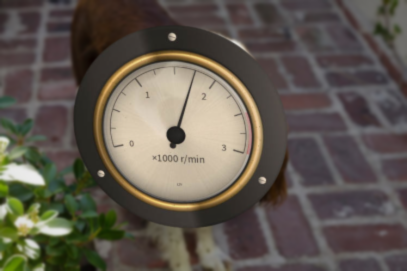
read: {"value": 1750, "unit": "rpm"}
